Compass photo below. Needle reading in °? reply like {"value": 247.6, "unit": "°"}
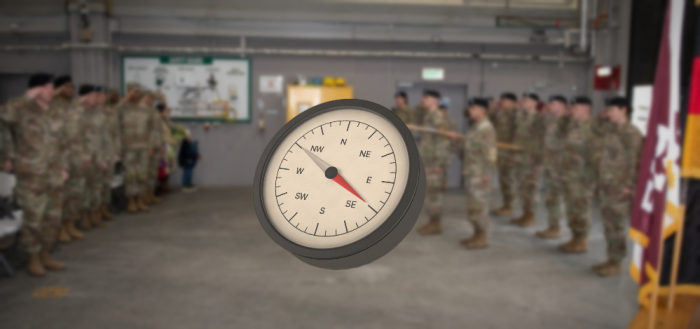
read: {"value": 120, "unit": "°"}
